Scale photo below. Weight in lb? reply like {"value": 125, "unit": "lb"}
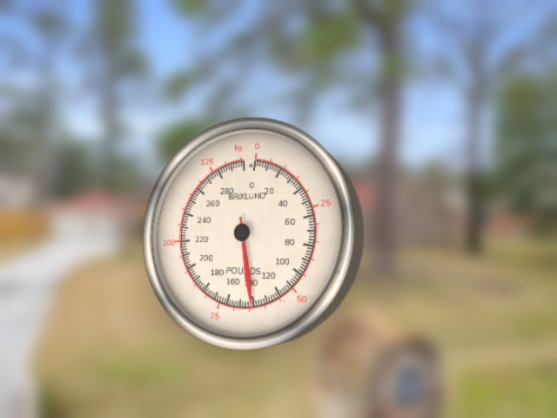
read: {"value": 140, "unit": "lb"}
